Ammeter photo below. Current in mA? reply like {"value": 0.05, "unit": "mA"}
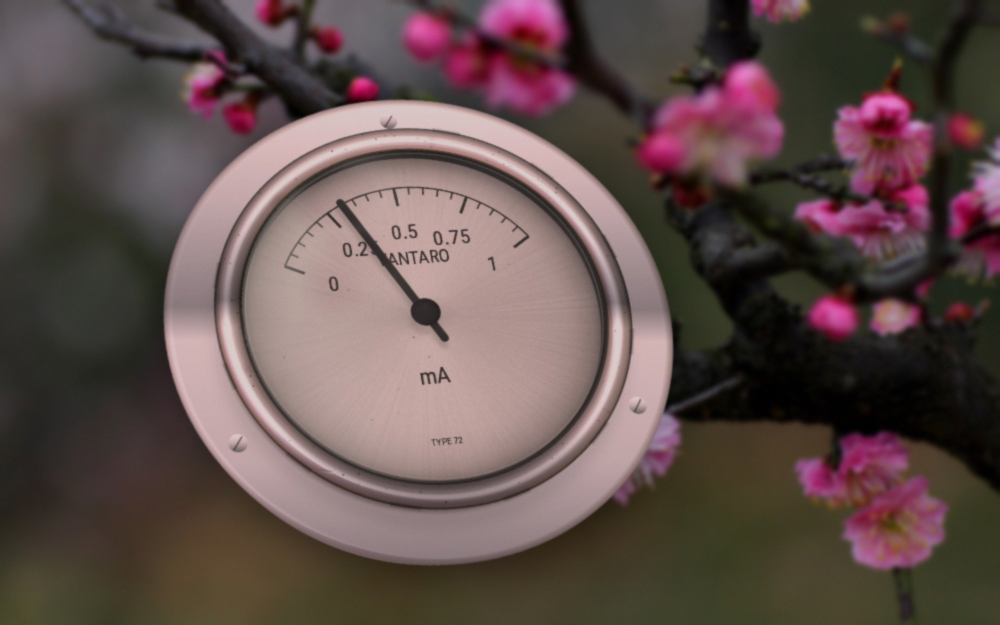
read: {"value": 0.3, "unit": "mA"}
